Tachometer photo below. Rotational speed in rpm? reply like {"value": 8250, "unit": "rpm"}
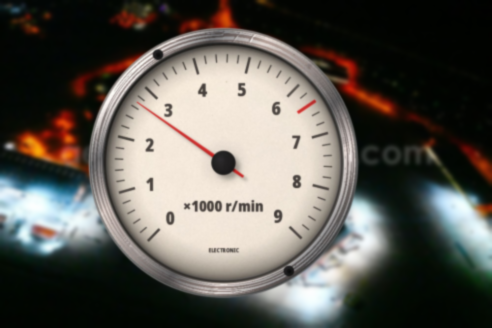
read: {"value": 2700, "unit": "rpm"}
